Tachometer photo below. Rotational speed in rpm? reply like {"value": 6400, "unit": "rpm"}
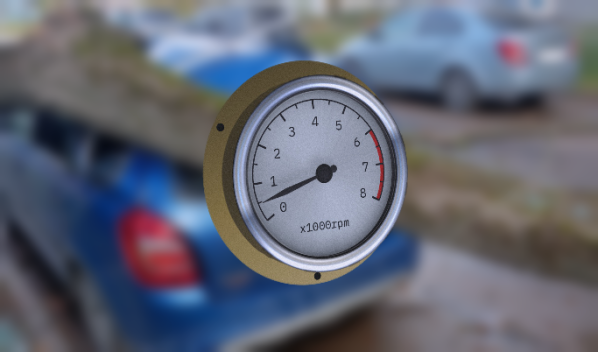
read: {"value": 500, "unit": "rpm"}
